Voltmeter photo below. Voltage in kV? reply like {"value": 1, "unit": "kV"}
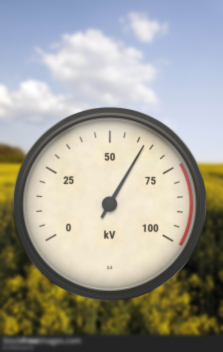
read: {"value": 62.5, "unit": "kV"}
